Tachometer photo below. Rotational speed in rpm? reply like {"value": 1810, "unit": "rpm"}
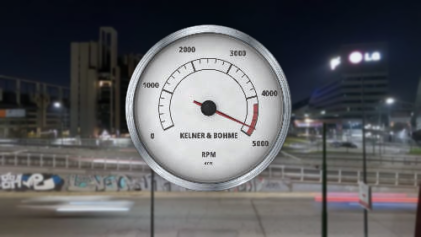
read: {"value": 4800, "unit": "rpm"}
